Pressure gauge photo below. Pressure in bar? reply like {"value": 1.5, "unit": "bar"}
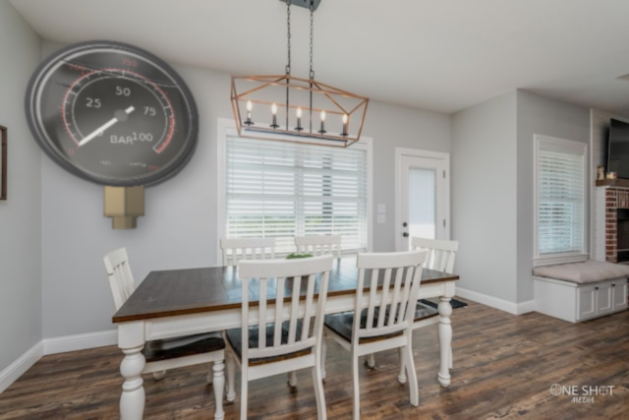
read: {"value": 0, "unit": "bar"}
